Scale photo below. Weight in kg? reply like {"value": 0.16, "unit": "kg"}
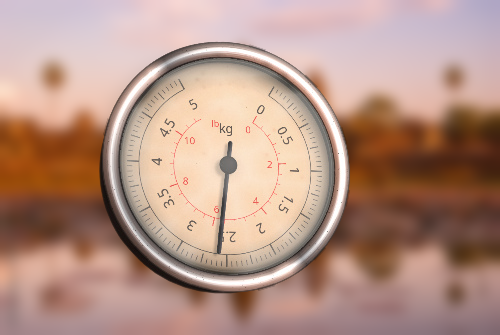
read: {"value": 2.6, "unit": "kg"}
